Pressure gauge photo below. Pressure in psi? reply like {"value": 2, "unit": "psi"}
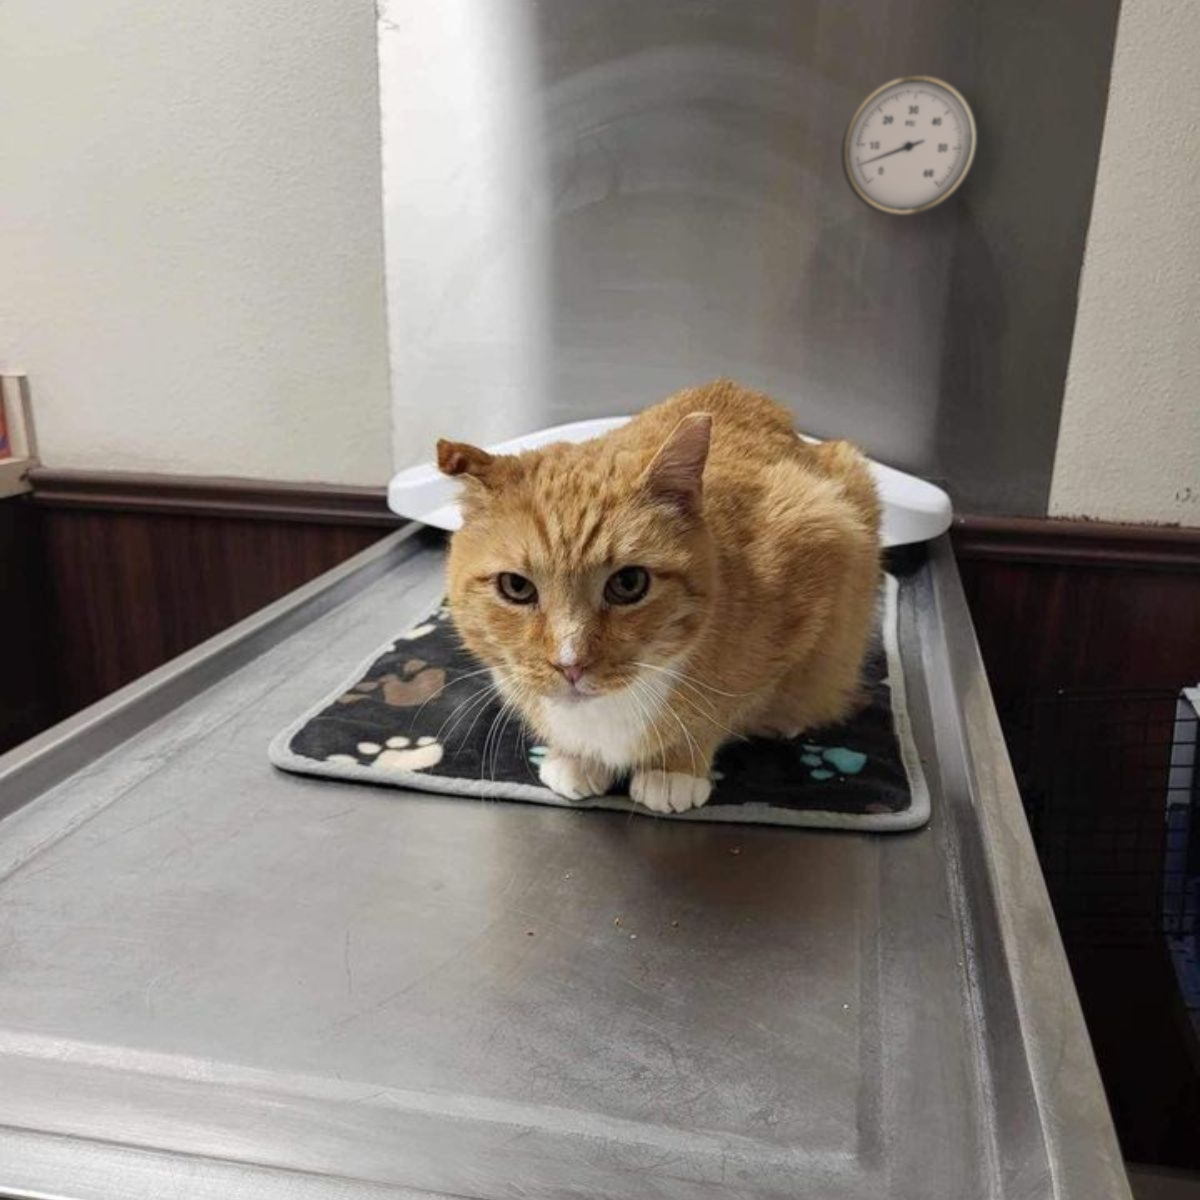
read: {"value": 5, "unit": "psi"}
